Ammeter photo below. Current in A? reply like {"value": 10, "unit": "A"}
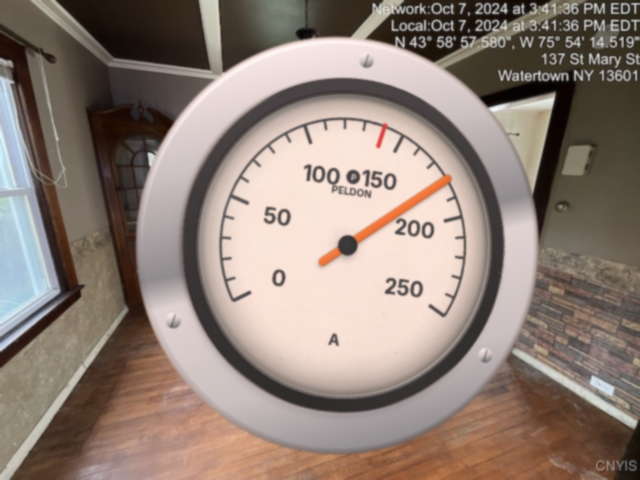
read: {"value": 180, "unit": "A"}
